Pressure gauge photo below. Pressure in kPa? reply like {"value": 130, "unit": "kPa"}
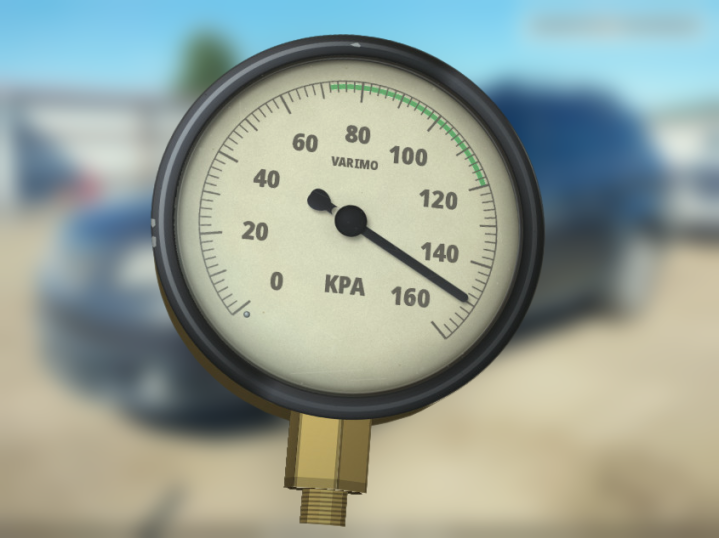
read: {"value": 150, "unit": "kPa"}
